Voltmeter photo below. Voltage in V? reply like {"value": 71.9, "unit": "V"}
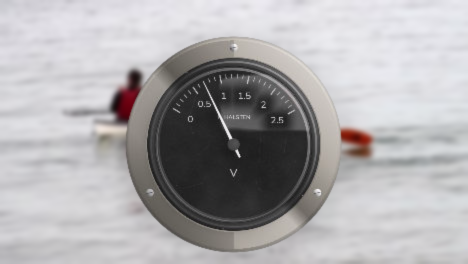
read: {"value": 0.7, "unit": "V"}
